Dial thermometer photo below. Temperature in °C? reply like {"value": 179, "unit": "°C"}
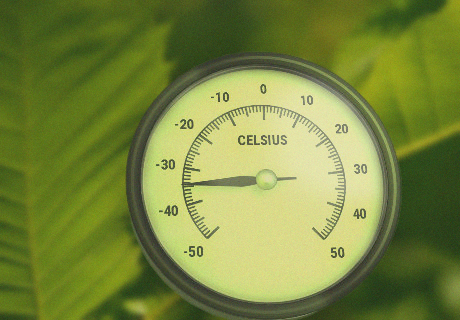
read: {"value": -35, "unit": "°C"}
